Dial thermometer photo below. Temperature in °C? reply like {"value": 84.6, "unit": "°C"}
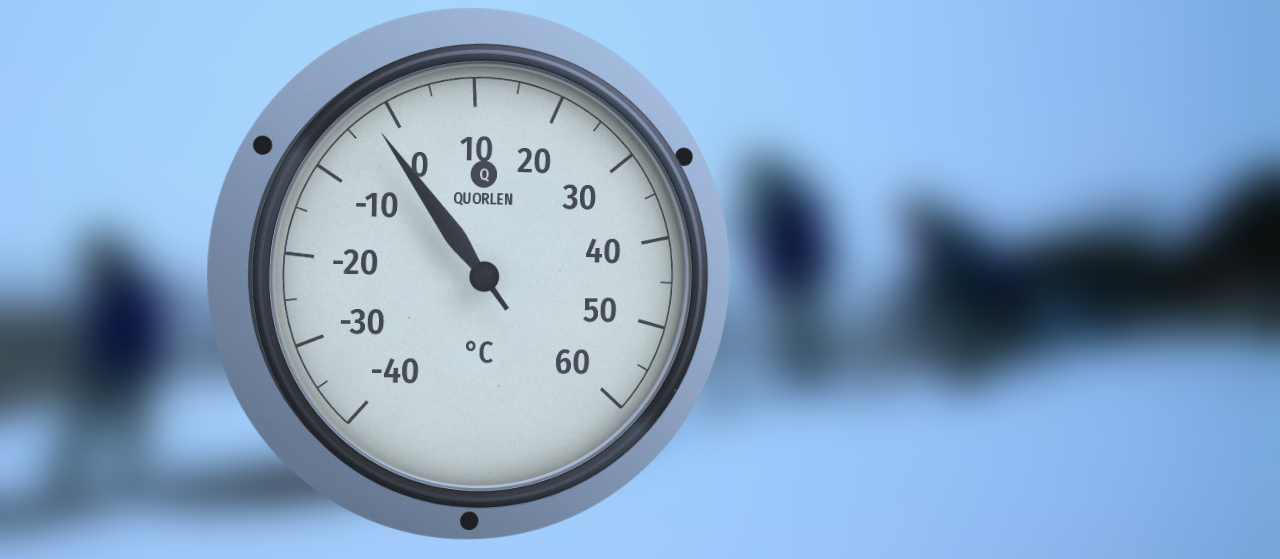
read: {"value": -2.5, "unit": "°C"}
